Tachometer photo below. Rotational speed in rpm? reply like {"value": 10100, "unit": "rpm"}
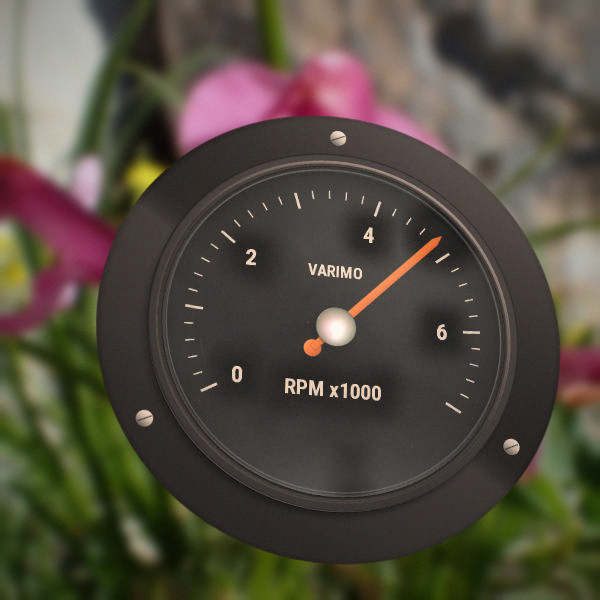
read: {"value": 4800, "unit": "rpm"}
